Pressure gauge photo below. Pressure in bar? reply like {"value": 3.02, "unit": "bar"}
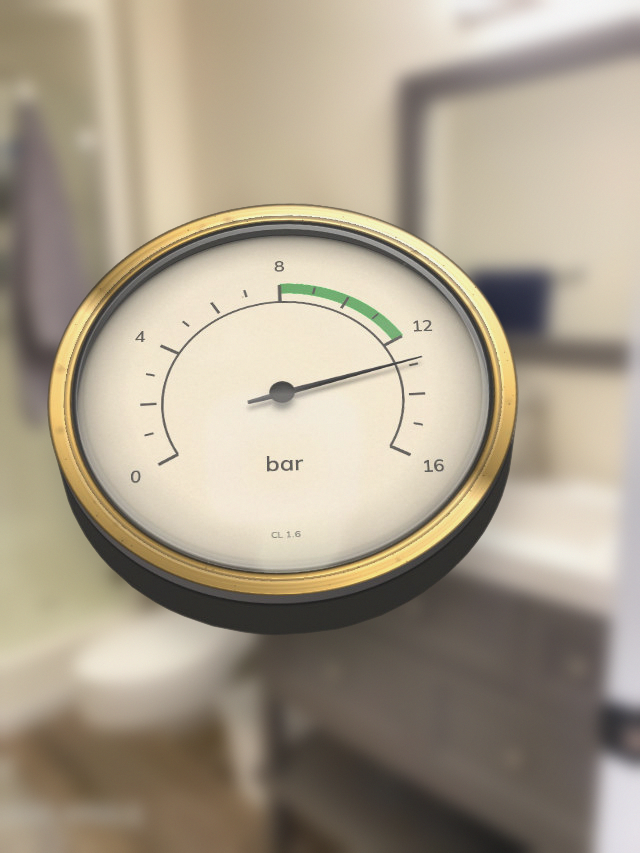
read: {"value": 13, "unit": "bar"}
